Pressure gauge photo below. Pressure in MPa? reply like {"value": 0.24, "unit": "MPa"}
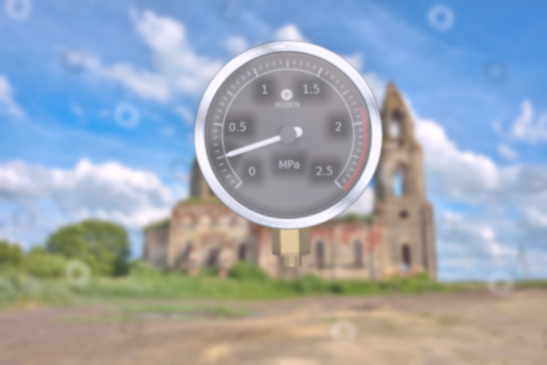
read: {"value": 0.25, "unit": "MPa"}
